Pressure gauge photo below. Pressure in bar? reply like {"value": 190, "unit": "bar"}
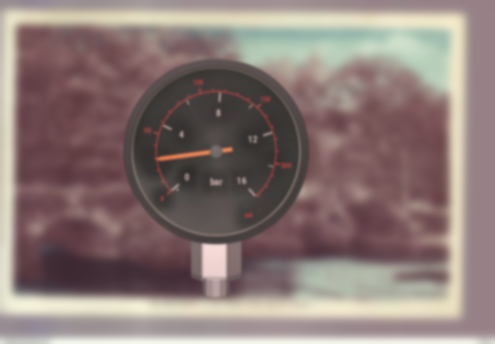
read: {"value": 2, "unit": "bar"}
